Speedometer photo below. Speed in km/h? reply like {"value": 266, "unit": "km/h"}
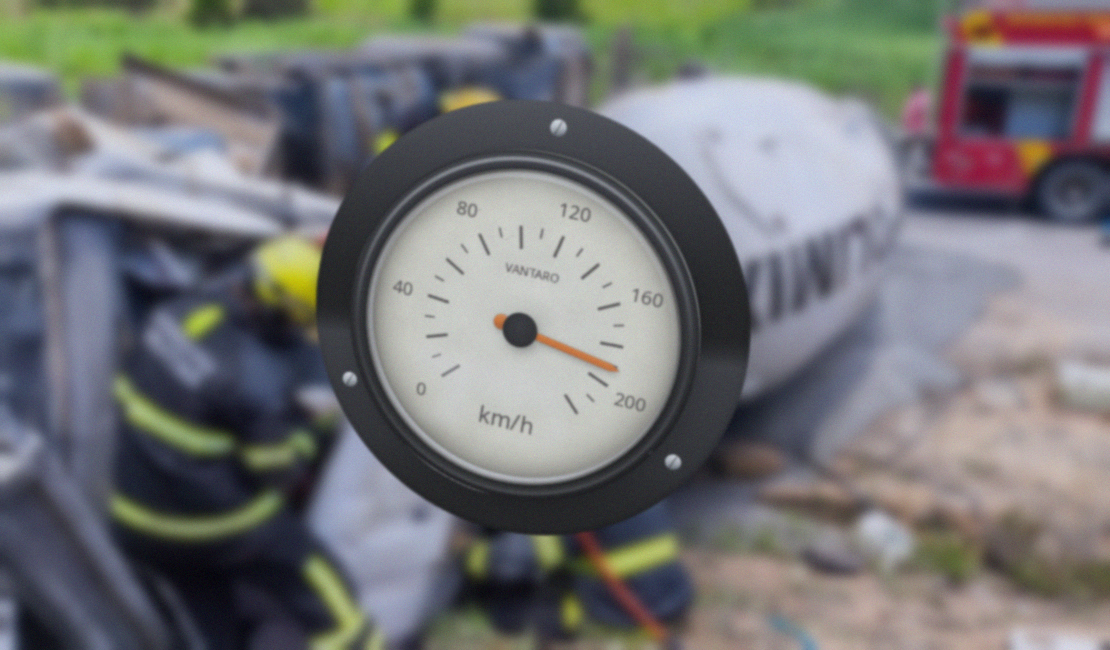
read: {"value": 190, "unit": "km/h"}
